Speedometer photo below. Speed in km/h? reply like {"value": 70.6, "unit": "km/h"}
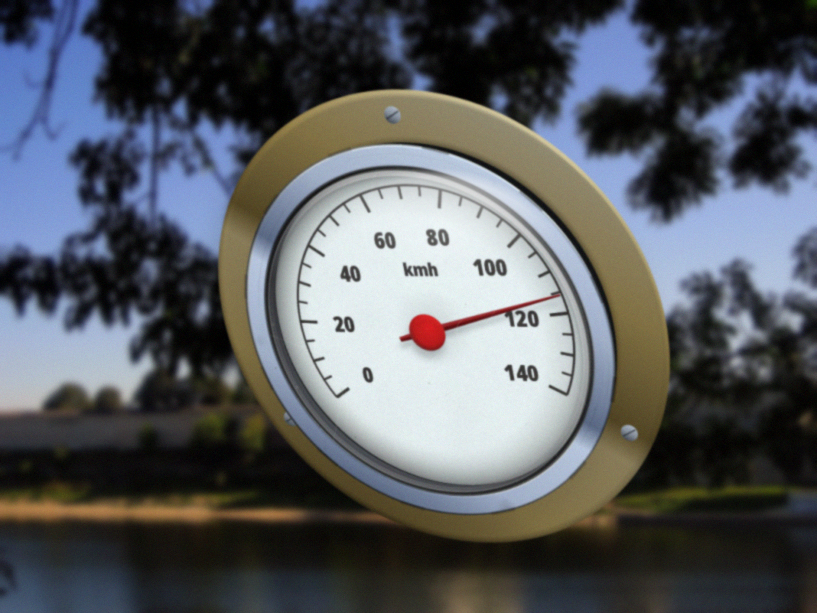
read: {"value": 115, "unit": "km/h"}
